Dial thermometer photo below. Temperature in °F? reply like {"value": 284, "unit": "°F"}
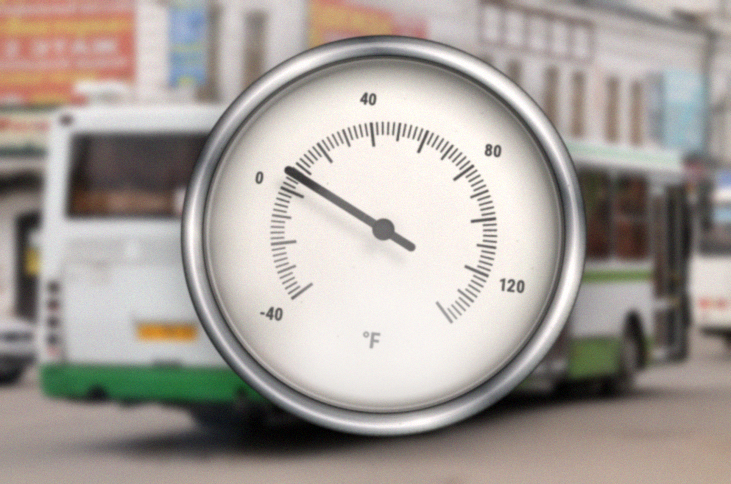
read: {"value": 6, "unit": "°F"}
